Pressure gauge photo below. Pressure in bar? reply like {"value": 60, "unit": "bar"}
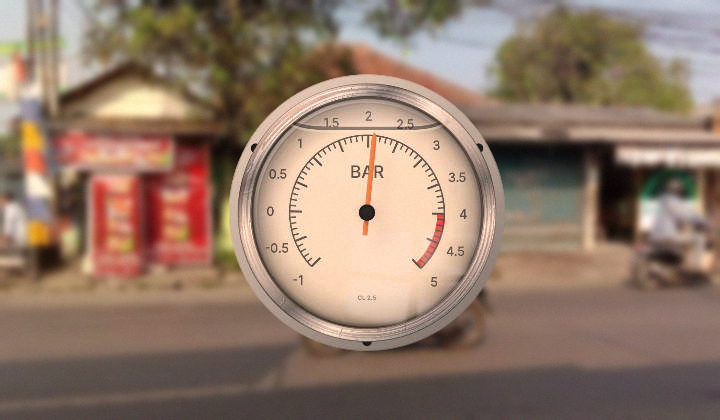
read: {"value": 2.1, "unit": "bar"}
